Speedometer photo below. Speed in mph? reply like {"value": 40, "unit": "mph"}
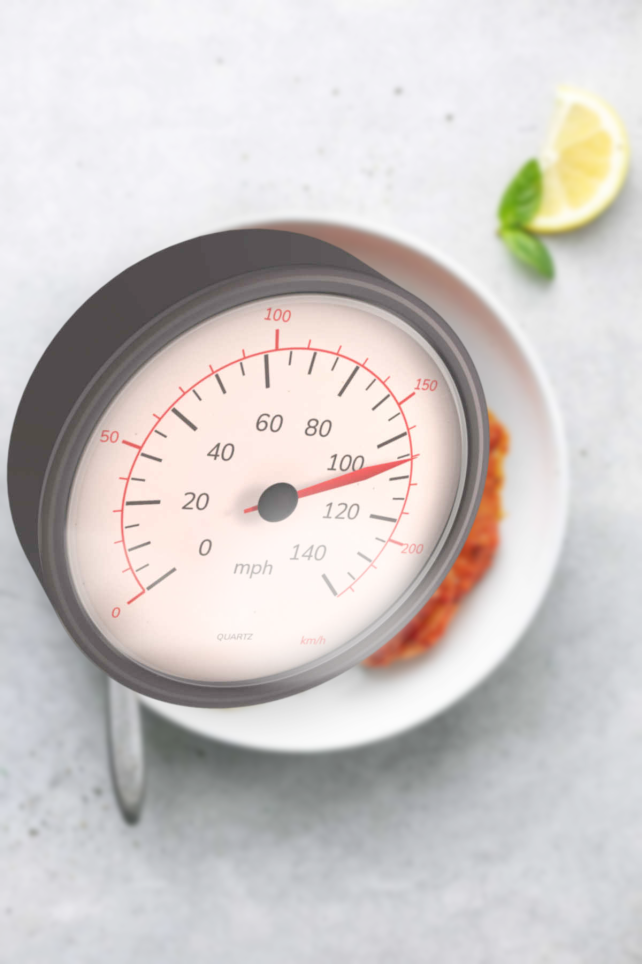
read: {"value": 105, "unit": "mph"}
